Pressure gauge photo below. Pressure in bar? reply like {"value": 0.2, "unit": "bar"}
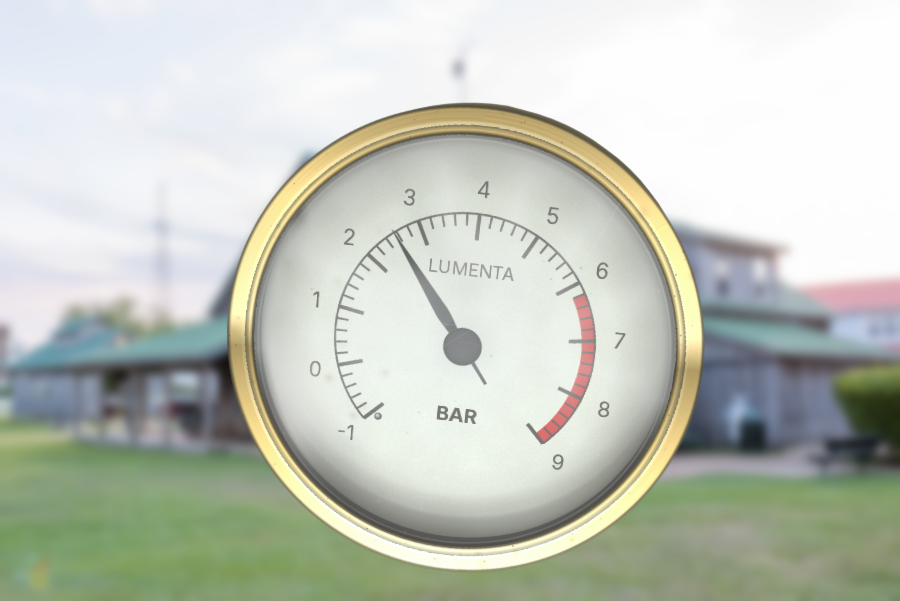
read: {"value": 2.6, "unit": "bar"}
